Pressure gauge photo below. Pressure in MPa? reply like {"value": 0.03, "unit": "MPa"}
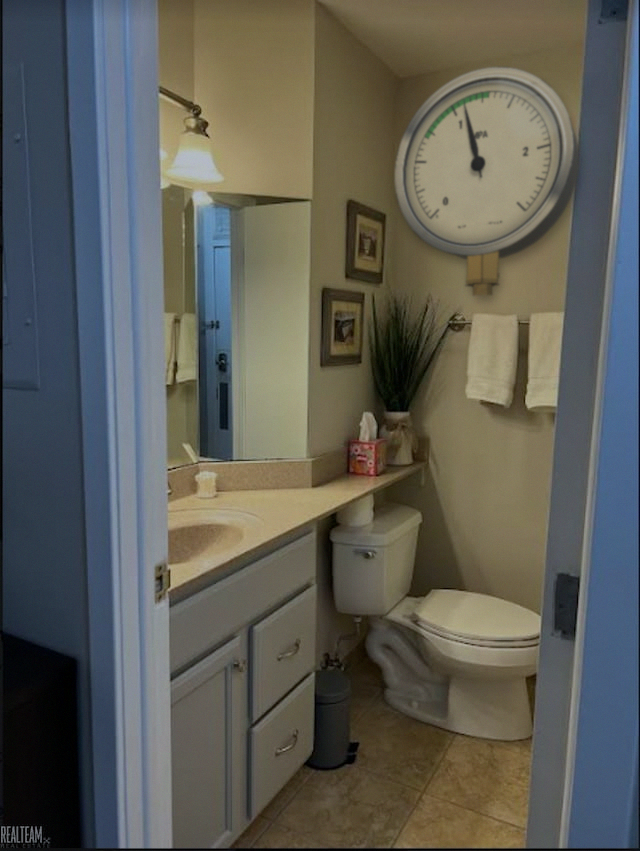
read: {"value": 1.1, "unit": "MPa"}
